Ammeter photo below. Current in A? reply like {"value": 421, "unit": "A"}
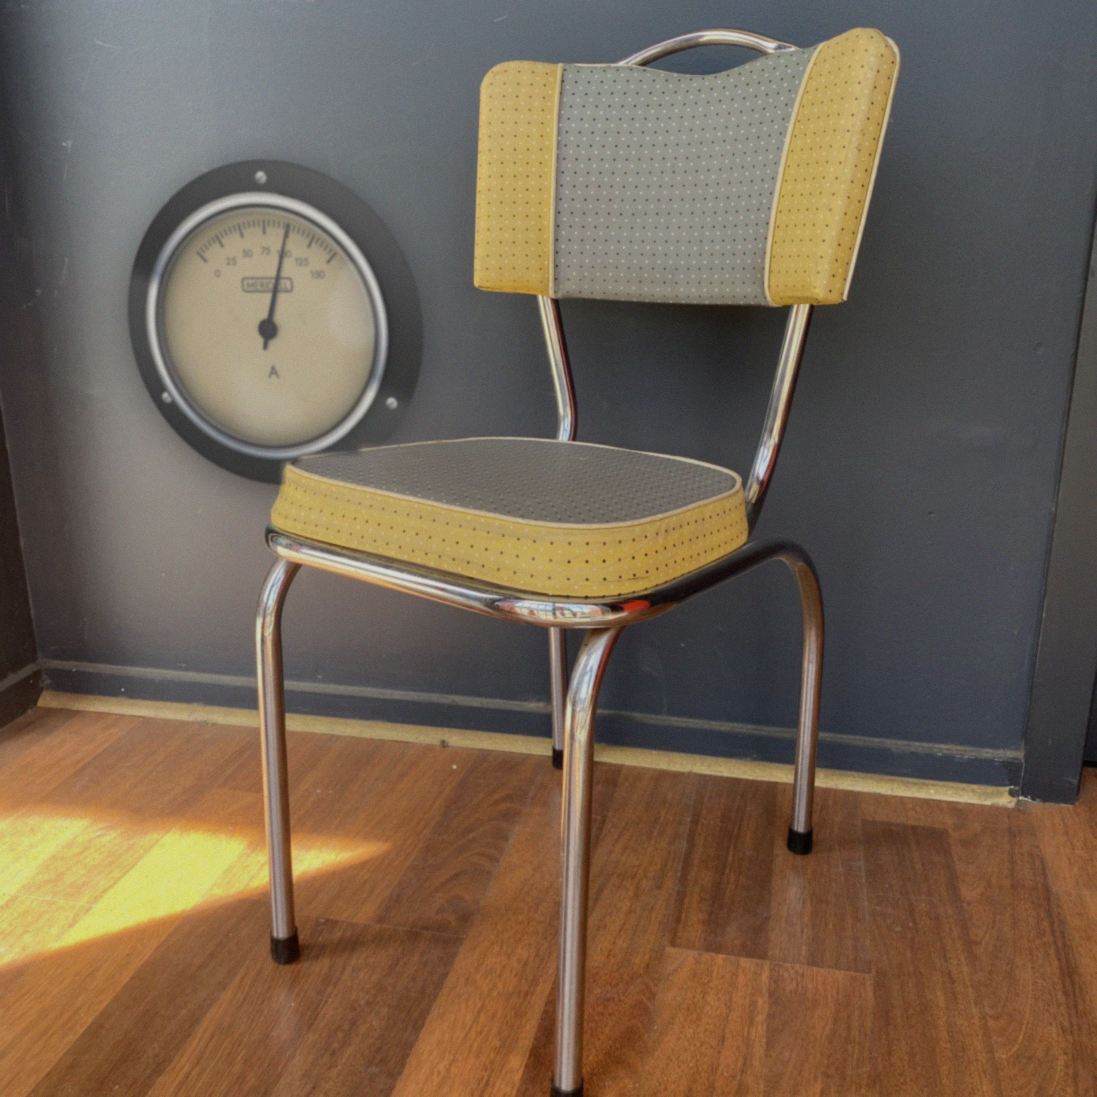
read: {"value": 100, "unit": "A"}
